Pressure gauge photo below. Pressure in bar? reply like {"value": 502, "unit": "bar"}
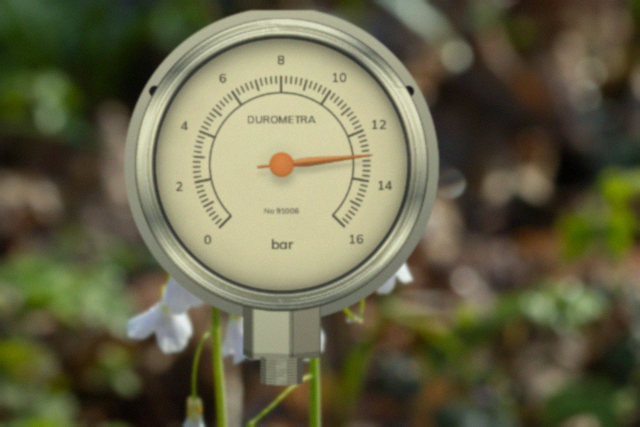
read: {"value": 13, "unit": "bar"}
